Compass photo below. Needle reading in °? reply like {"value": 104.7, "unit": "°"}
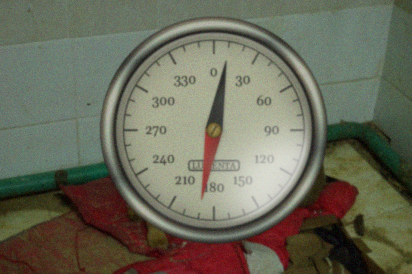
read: {"value": 190, "unit": "°"}
